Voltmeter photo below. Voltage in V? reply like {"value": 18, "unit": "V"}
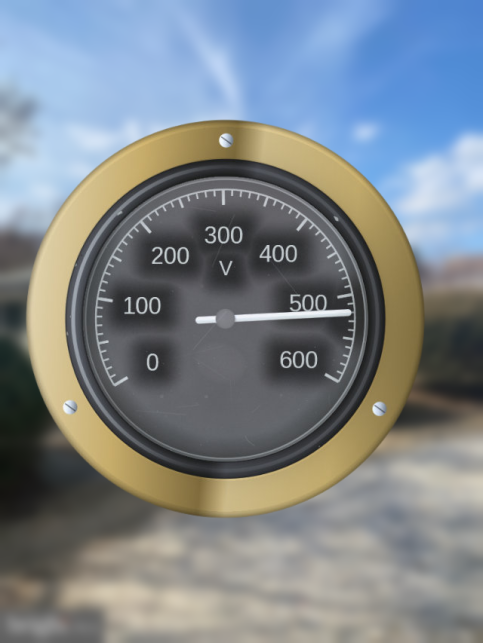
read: {"value": 520, "unit": "V"}
